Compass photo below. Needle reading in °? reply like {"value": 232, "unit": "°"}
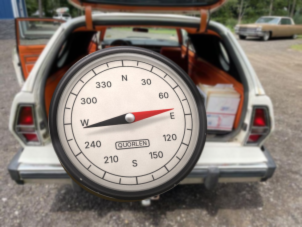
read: {"value": 82.5, "unit": "°"}
